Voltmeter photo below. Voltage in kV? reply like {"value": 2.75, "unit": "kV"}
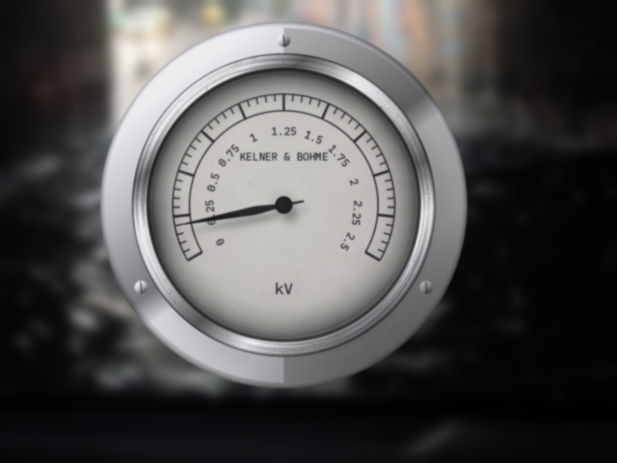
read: {"value": 0.2, "unit": "kV"}
